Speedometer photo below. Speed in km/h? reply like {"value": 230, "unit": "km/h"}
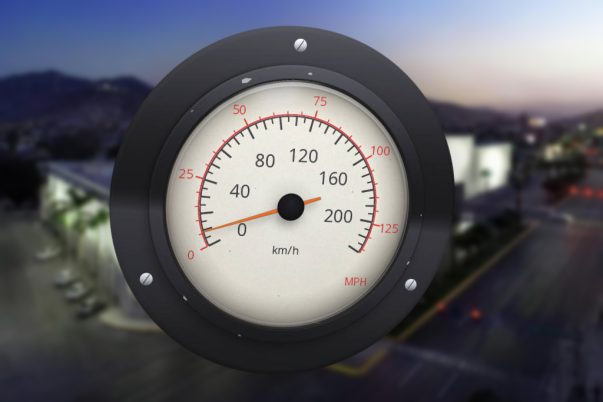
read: {"value": 10, "unit": "km/h"}
